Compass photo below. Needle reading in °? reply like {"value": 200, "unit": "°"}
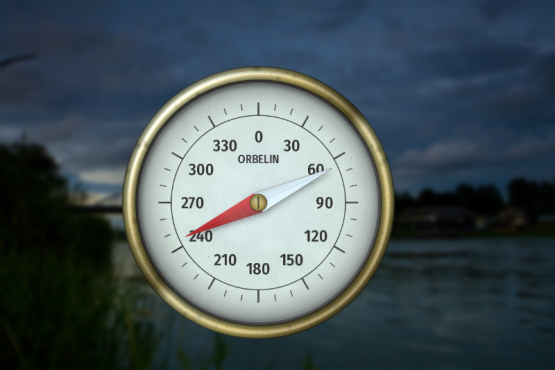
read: {"value": 245, "unit": "°"}
